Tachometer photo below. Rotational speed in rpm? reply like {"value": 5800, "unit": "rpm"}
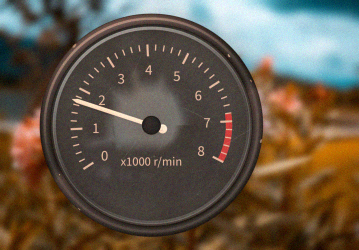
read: {"value": 1700, "unit": "rpm"}
